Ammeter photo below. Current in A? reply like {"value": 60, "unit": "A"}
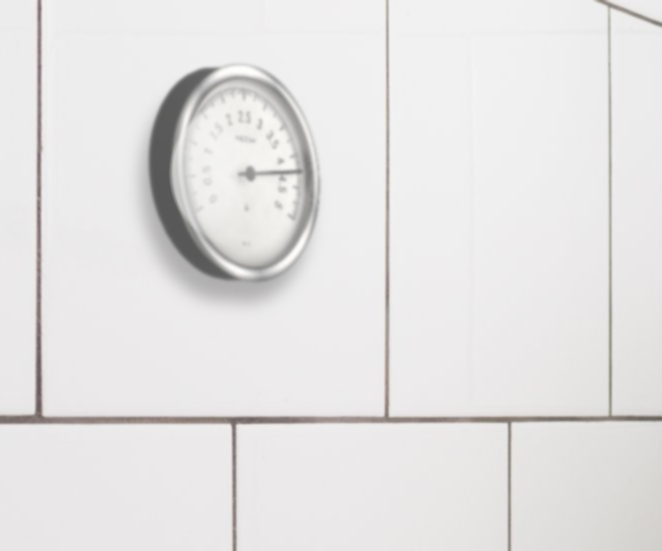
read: {"value": 4.25, "unit": "A"}
